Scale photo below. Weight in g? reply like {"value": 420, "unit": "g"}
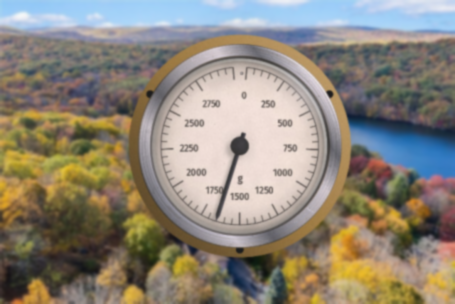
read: {"value": 1650, "unit": "g"}
